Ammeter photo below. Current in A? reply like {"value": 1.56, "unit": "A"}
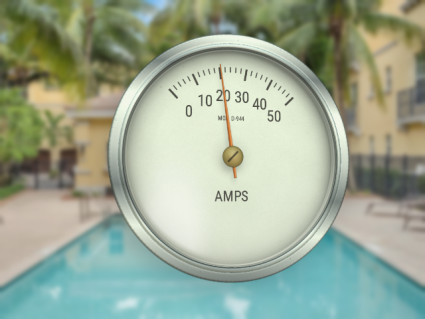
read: {"value": 20, "unit": "A"}
